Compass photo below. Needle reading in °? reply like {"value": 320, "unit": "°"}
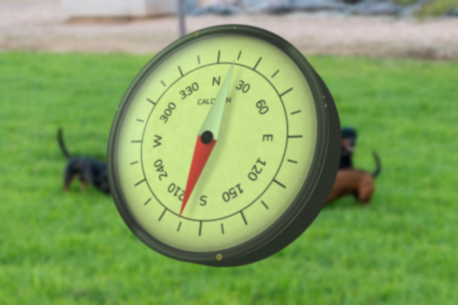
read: {"value": 195, "unit": "°"}
